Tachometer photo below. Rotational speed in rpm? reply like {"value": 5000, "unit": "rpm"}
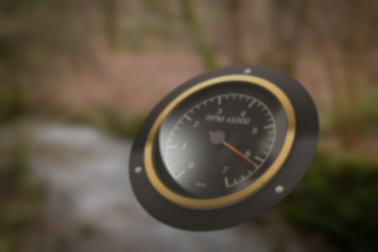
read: {"value": 6200, "unit": "rpm"}
